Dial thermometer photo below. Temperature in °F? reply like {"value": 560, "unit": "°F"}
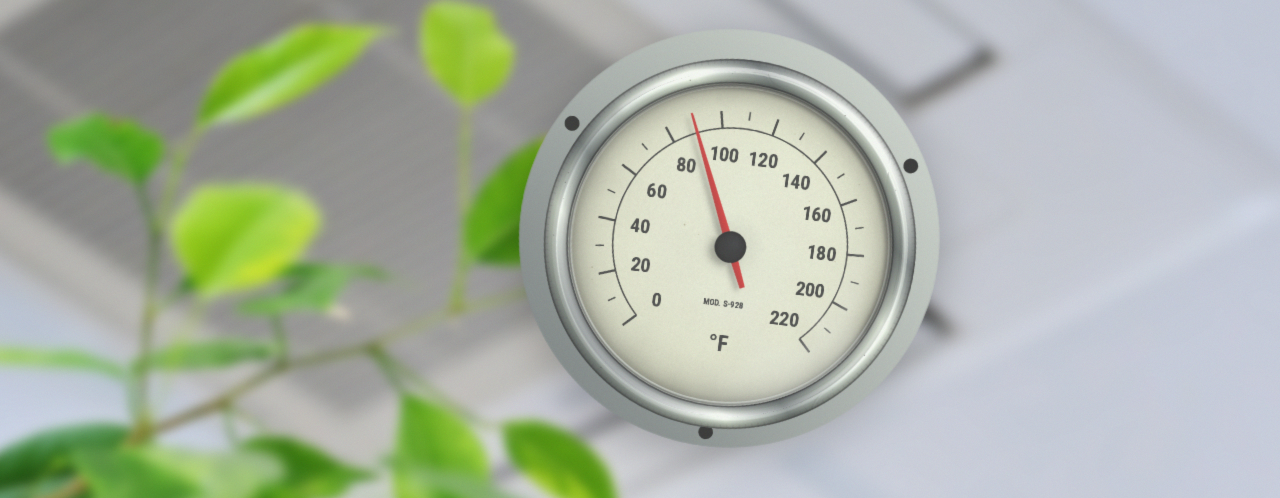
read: {"value": 90, "unit": "°F"}
